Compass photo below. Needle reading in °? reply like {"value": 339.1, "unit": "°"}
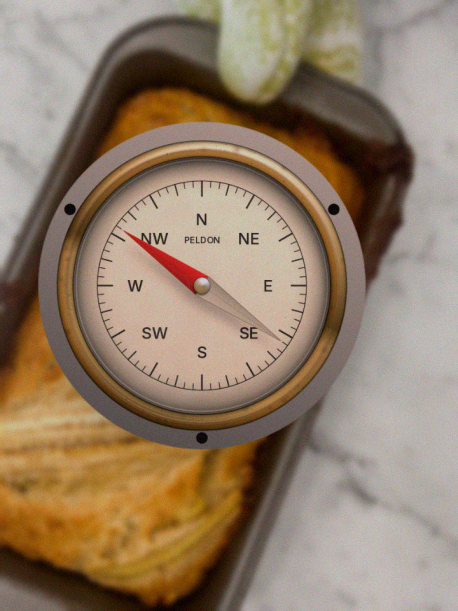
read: {"value": 305, "unit": "°"}
